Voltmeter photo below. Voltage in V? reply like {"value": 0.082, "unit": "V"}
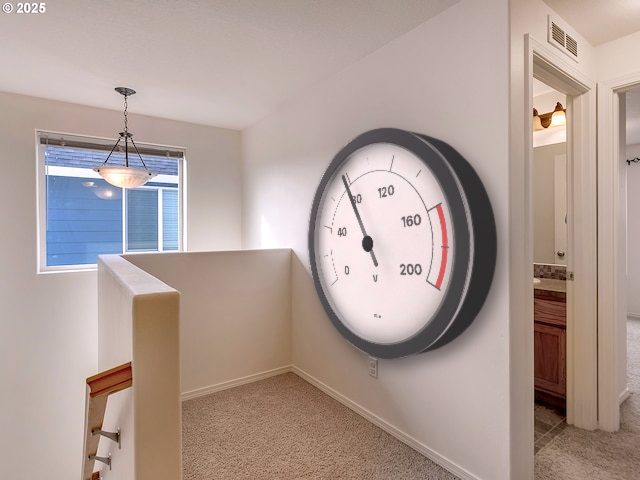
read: {"value": 80, "unit": "V"}
